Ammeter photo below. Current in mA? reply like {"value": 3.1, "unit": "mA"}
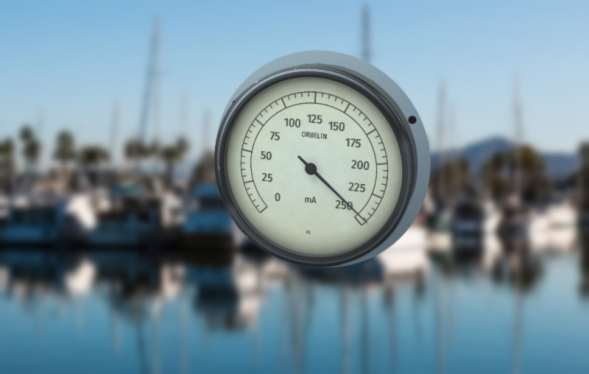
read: {"value": 245, "unit": "mA"}
